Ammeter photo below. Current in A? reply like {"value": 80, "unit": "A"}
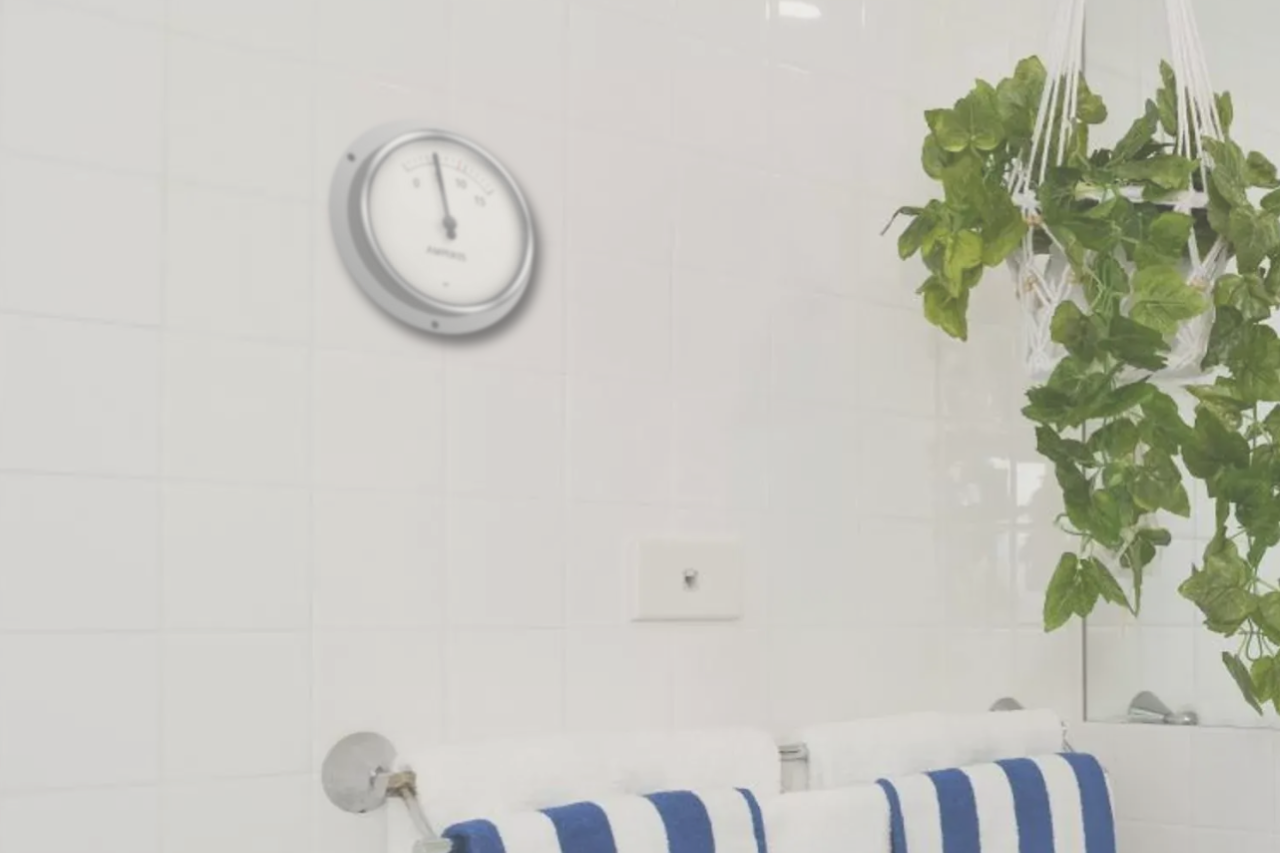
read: {"value": 5, "unit": "A"}
